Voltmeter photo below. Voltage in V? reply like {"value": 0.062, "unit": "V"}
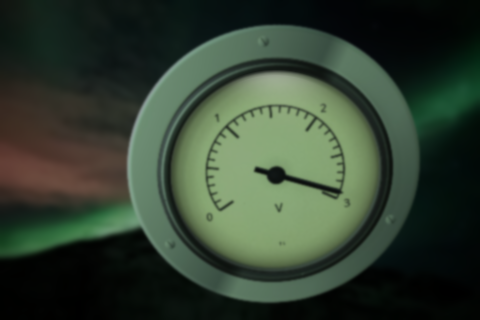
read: {"value": 2.9, "unit": "V"}
